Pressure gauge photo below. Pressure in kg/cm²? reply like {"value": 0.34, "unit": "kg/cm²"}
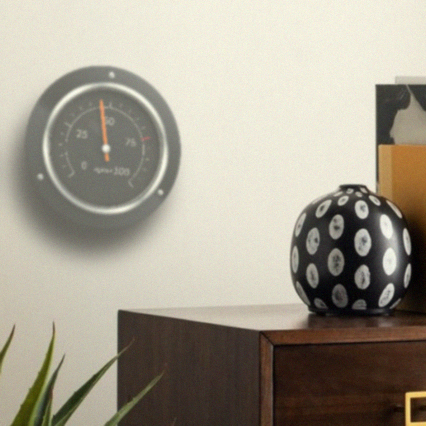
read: {"value": 45, "unit": "kg/cm²"}
